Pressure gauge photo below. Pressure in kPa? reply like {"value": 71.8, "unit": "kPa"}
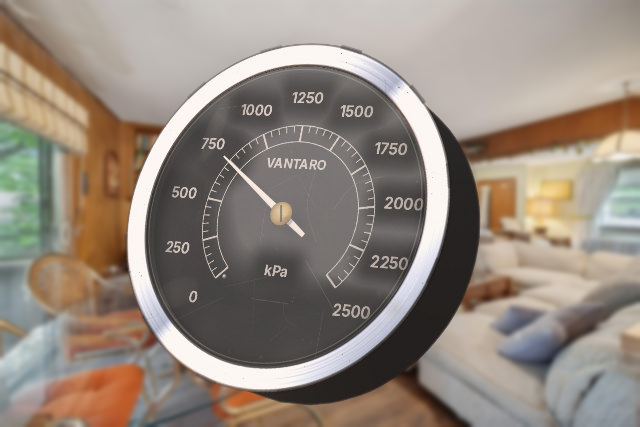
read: {"value": 750, "unit": "kPa"}
